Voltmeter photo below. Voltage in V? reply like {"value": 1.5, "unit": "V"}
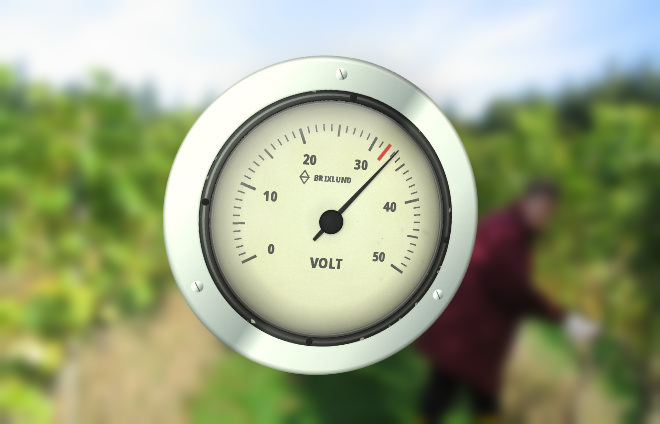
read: {"value": 33, "unit": "V"}
